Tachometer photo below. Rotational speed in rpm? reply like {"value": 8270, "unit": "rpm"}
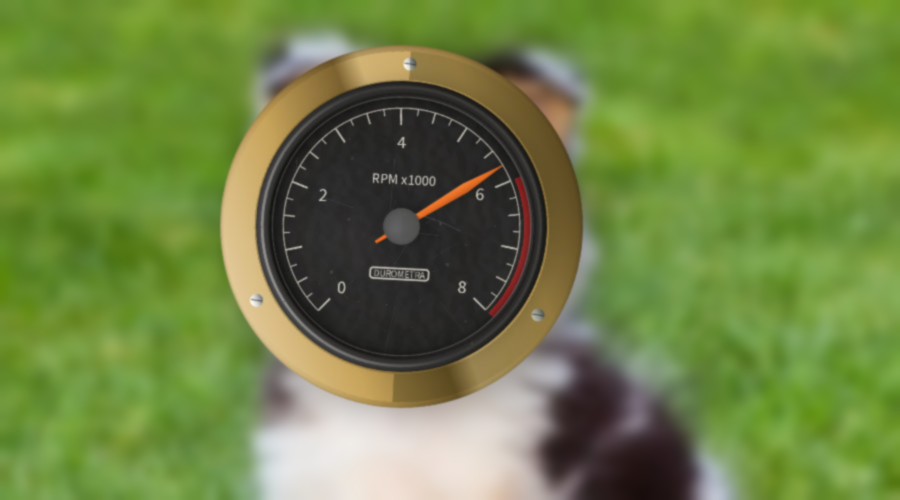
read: {"value": 5750, "unit": "rpm"}
